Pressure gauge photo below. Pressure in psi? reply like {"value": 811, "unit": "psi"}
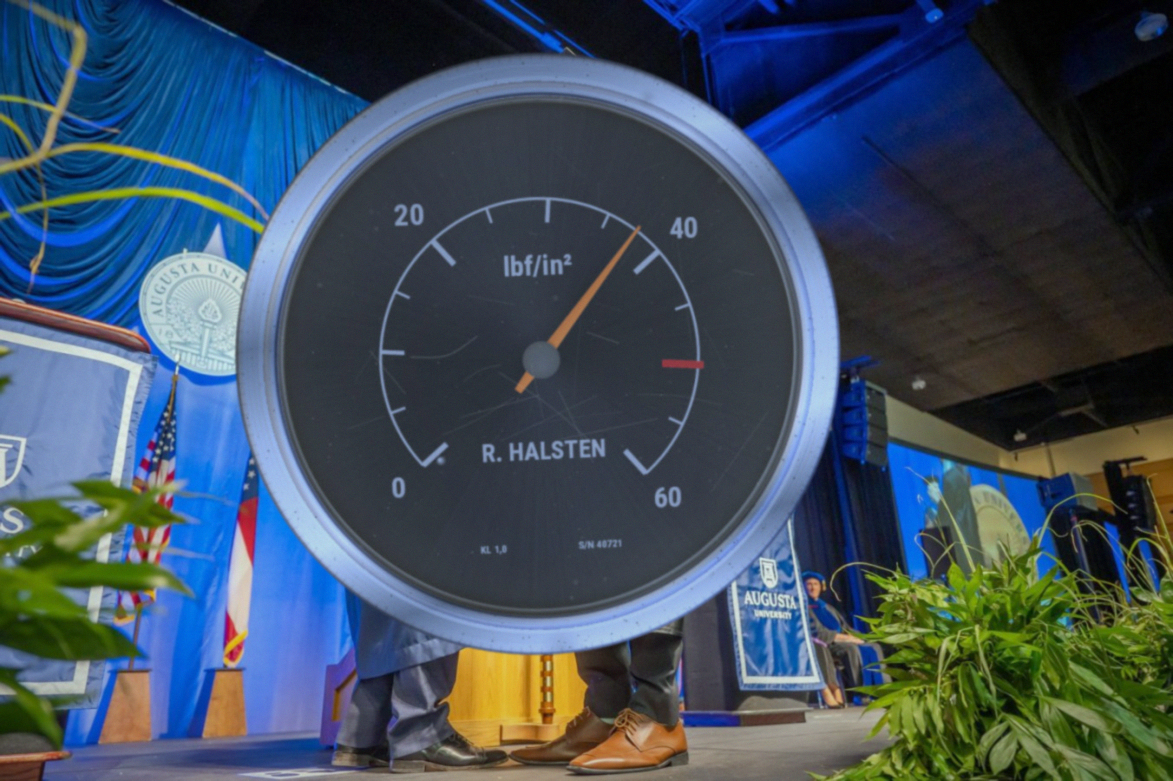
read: {"value": 37.5, "unit": "psi"}
